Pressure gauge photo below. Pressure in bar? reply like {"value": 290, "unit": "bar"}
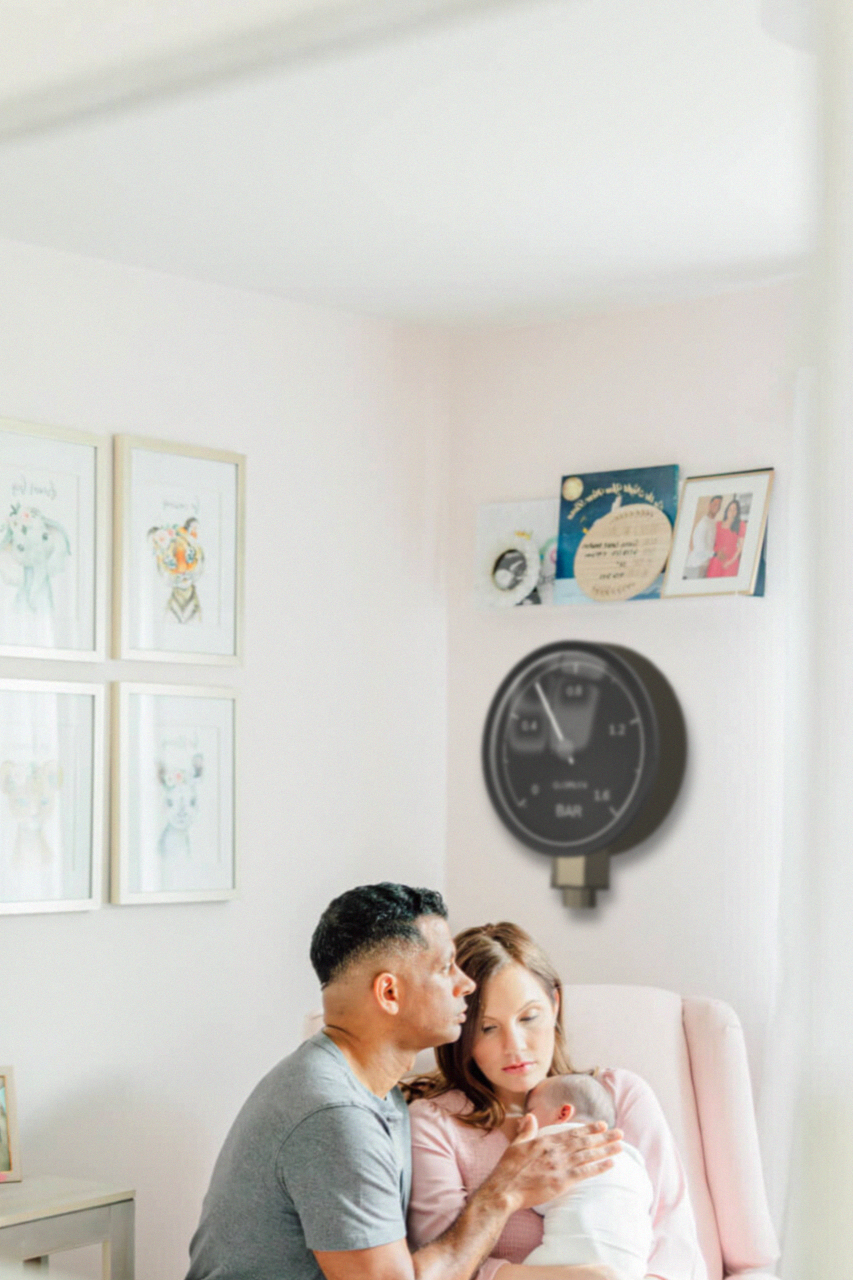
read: {"value": 0.6, "unit": "bar"}
